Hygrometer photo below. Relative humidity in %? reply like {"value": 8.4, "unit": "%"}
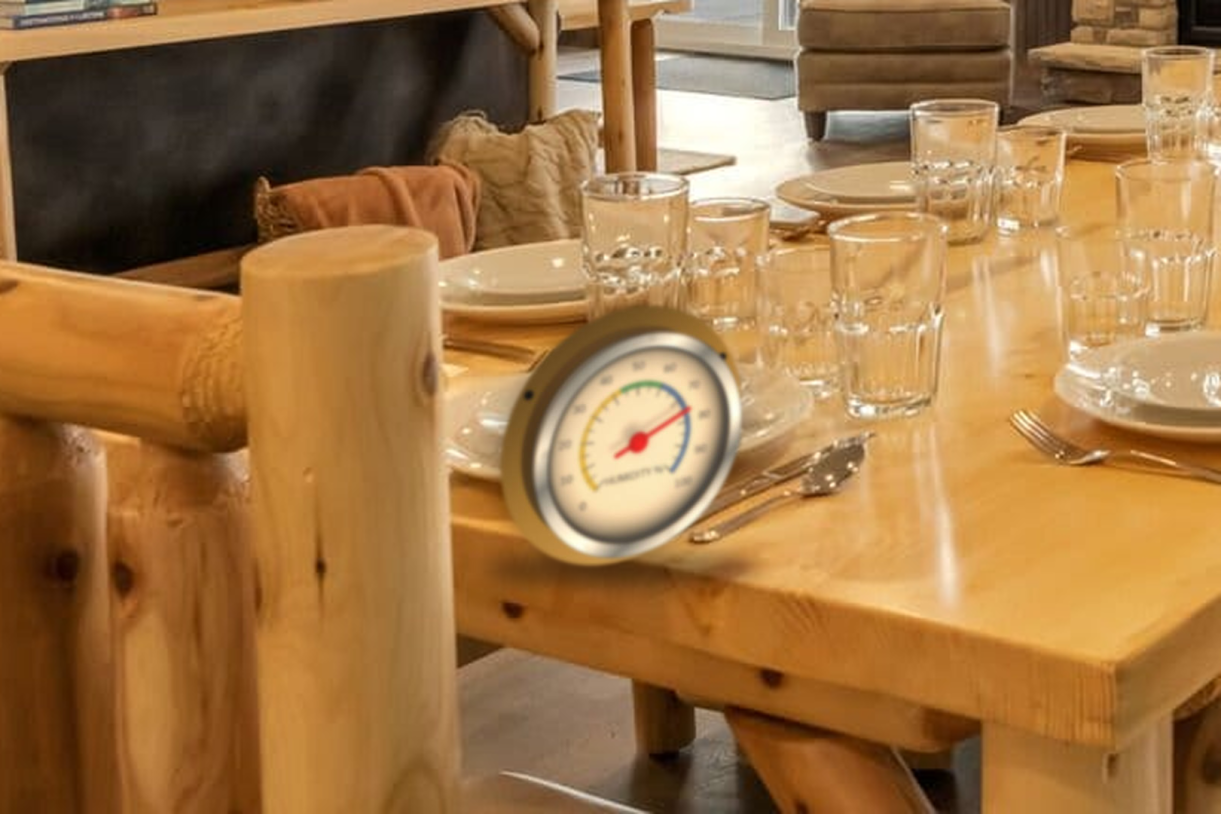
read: {"value": 75, "unit": "%"}
